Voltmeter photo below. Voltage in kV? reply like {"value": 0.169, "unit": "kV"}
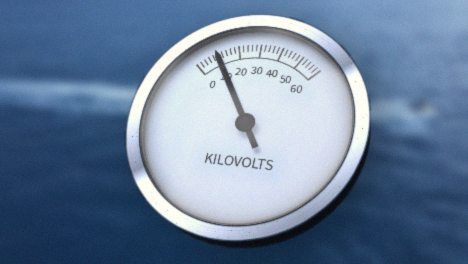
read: {"value": 10, "unit": "kV"}
